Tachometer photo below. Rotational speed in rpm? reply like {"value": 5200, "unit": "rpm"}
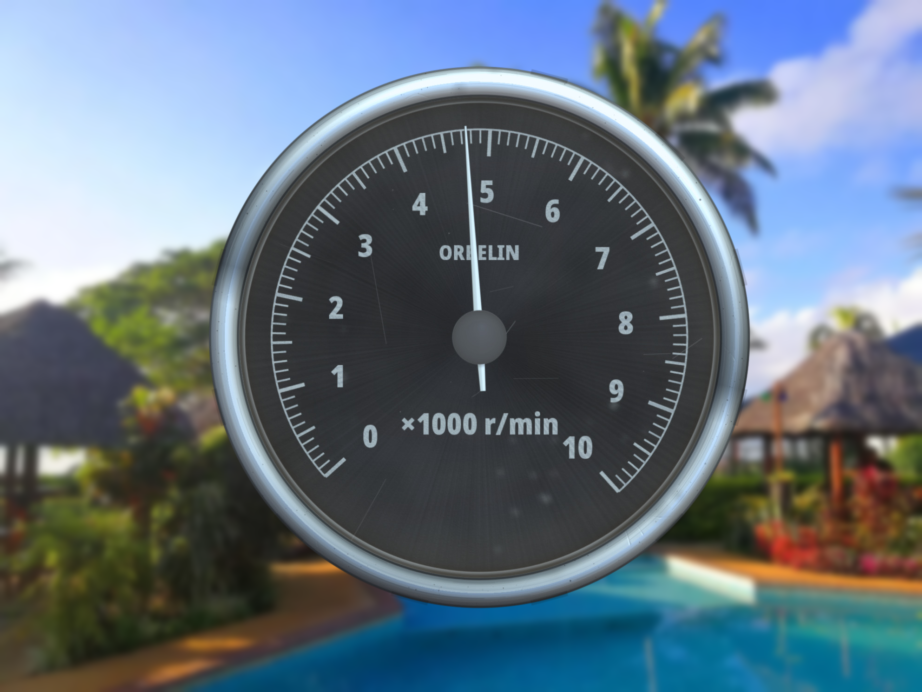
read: {"value": 4750, "unit": "rpm"}
